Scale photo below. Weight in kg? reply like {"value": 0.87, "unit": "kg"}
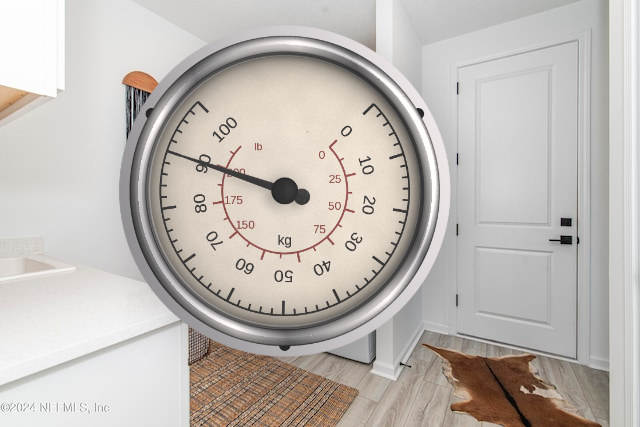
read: {"value": 90, "unit": "kg"}
